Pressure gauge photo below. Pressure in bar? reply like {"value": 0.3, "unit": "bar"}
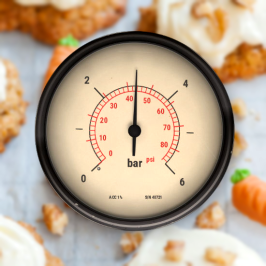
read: {"value": 3, "unit": "bar"}
